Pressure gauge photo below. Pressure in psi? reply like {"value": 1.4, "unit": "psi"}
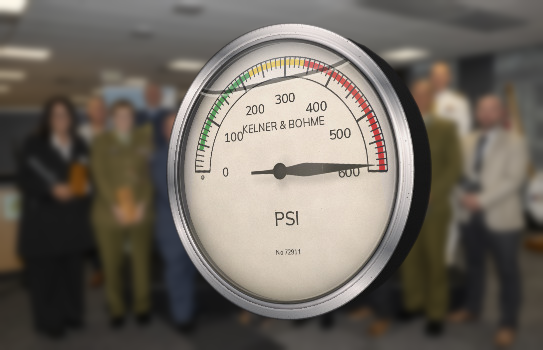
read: {"value": 590, "unit": "psi"}
